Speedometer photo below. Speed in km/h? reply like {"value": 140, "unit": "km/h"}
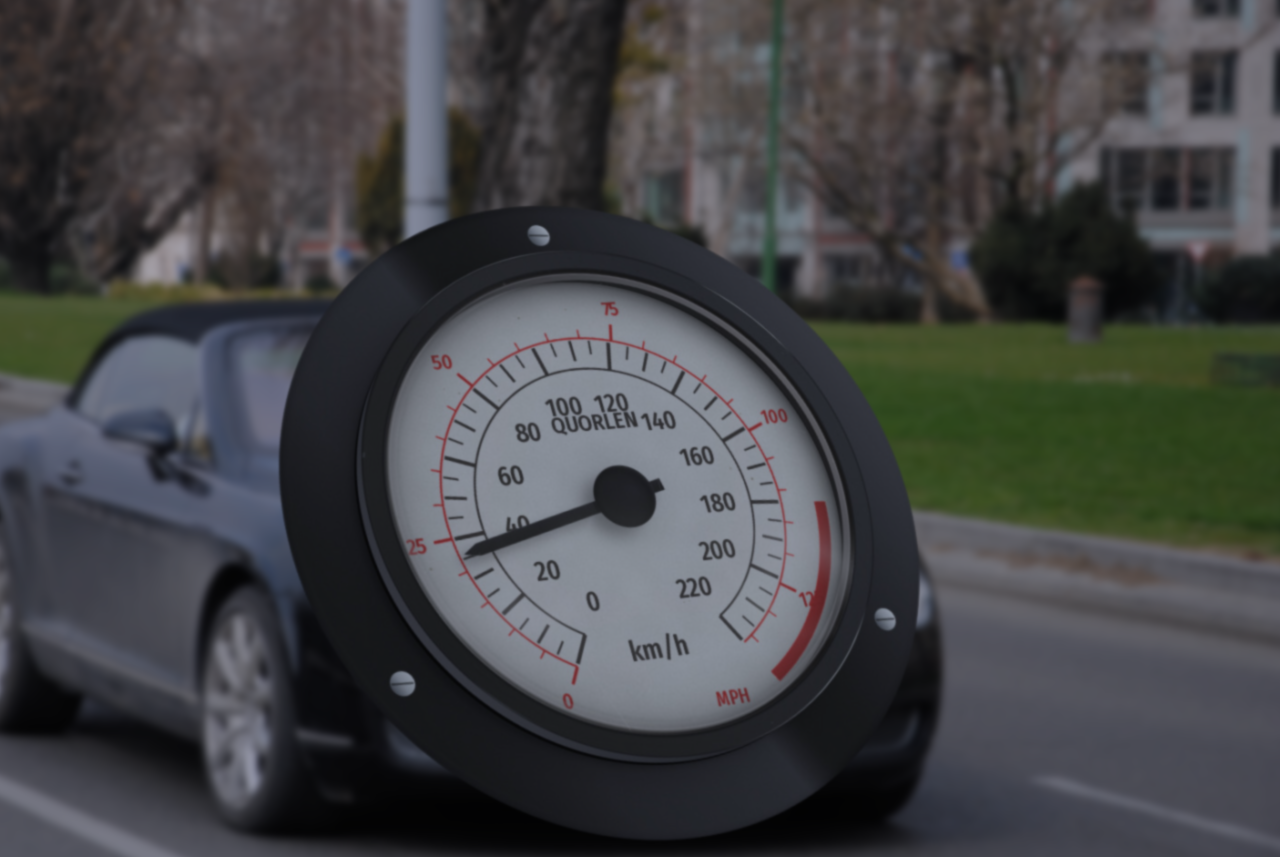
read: {"value": 35, "unit": "km/h"}
